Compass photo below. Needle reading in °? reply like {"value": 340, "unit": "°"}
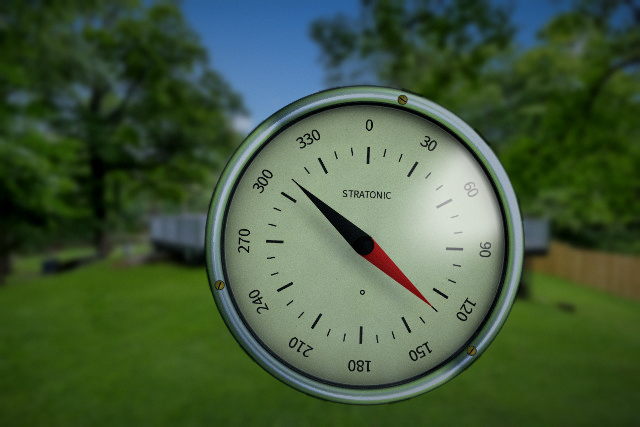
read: {"value": 130, "unit": "°"}
